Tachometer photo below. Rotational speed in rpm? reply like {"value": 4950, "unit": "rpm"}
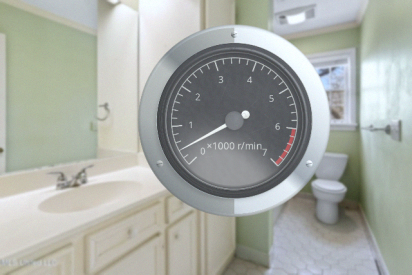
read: {"value": 400, "unit": "rpm"}
